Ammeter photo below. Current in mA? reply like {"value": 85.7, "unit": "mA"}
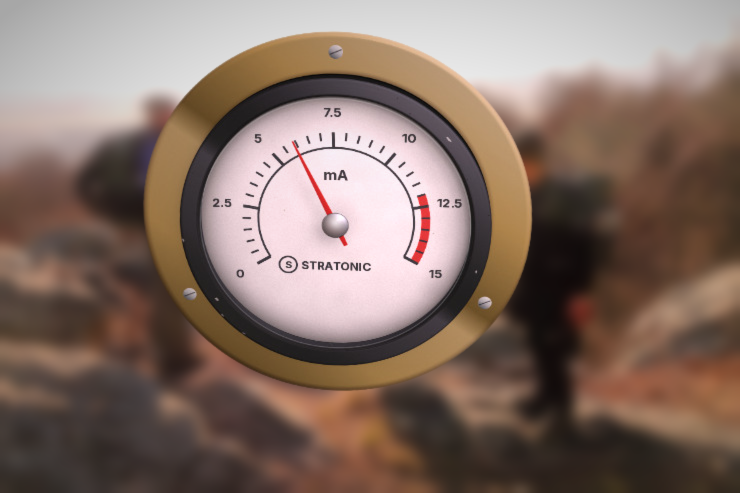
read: {"value": 6, "unit": "mA"}
